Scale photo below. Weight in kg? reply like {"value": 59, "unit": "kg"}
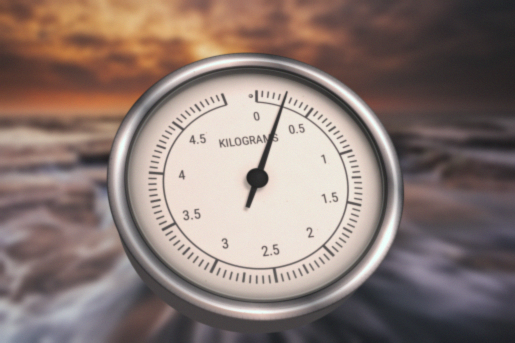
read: {"value": 0.25, "unit": "kg"}
